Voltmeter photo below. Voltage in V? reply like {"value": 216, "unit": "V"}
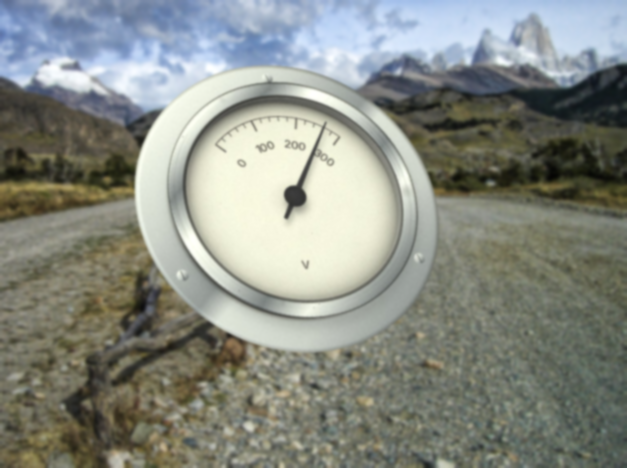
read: {"value": 260, "unit": "V"}
